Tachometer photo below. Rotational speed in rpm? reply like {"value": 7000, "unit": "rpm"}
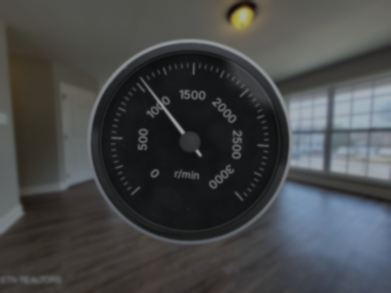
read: {"value": 1050, "unit": "rpm"}
